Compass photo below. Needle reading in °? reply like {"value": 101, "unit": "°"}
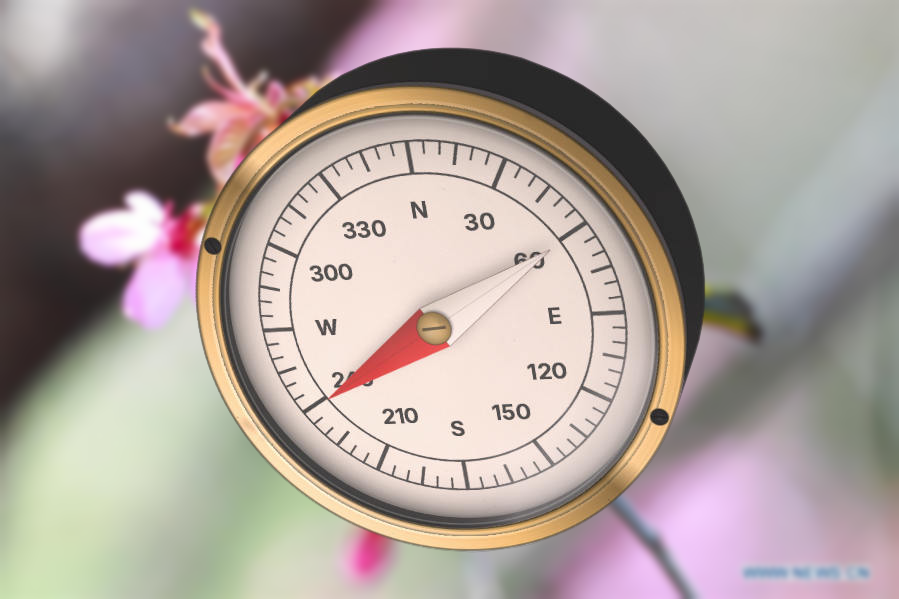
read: {"value": 240, "unit": "°"}
